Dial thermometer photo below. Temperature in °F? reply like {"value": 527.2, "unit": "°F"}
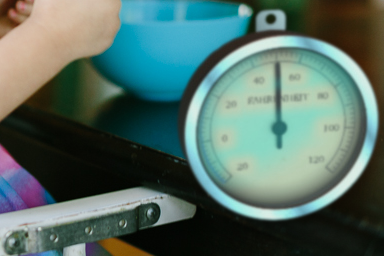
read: {"value": 50, "unit": "°F"}
